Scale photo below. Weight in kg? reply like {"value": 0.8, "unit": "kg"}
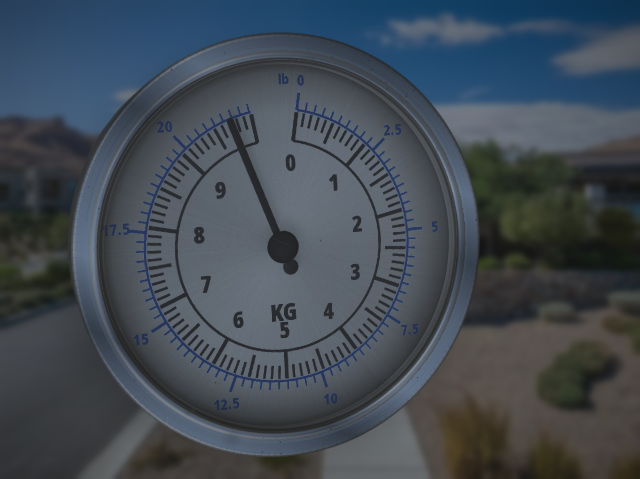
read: {"value": 9.7, "unit": "kg"}
